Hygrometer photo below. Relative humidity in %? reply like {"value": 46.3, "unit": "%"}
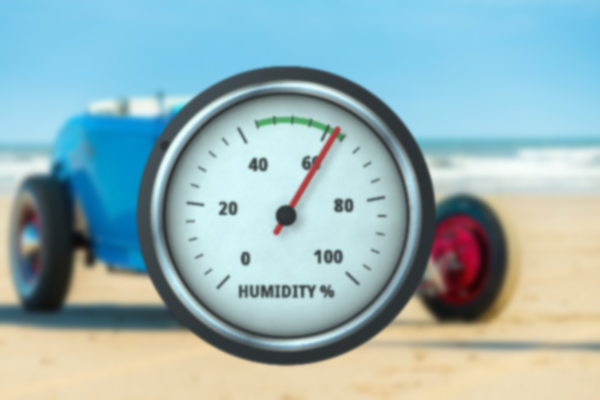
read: {"value": 62, "unit": "%"}
